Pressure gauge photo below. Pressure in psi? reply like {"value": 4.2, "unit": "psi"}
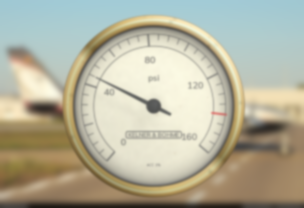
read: {"value": 45, "unit": "psi"}
